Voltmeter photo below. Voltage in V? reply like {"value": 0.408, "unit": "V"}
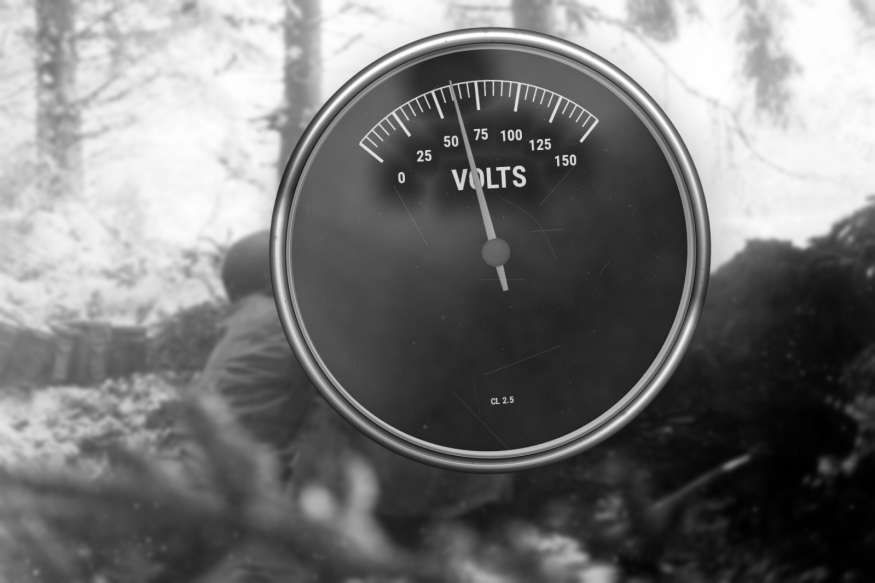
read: {"value": 60, "unit": "V"}
